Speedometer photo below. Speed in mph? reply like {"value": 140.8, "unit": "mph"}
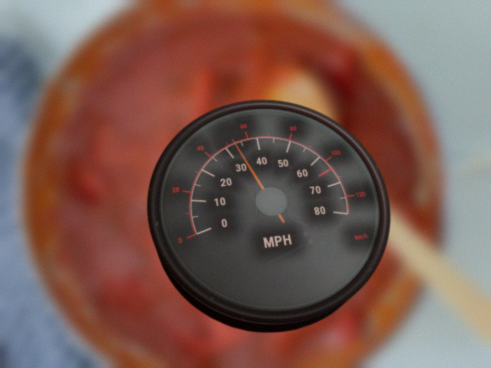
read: {"value": 32.5, "unit": "mph"}
